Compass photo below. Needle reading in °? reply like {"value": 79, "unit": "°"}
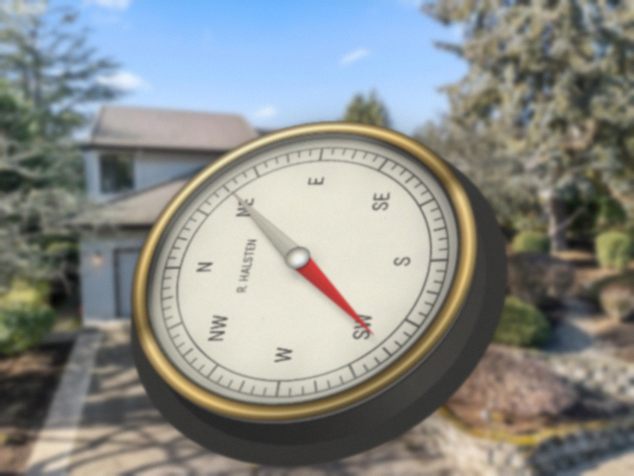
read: {"value": 225, "unit": "°"}
